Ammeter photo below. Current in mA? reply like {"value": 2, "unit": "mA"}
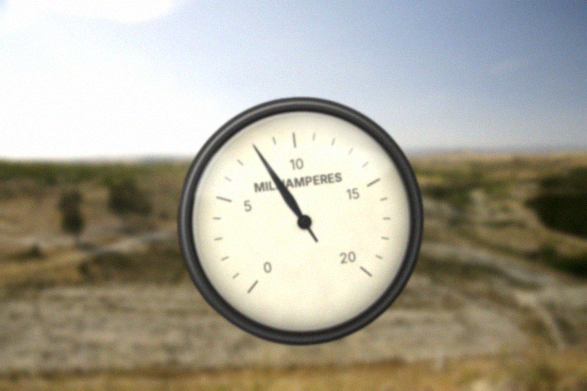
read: {"value": 8, "unit": "mA"}
